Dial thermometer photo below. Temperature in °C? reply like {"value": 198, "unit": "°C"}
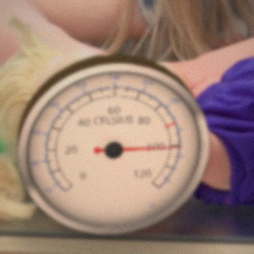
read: {"value": 100, "unit": "°C"}
